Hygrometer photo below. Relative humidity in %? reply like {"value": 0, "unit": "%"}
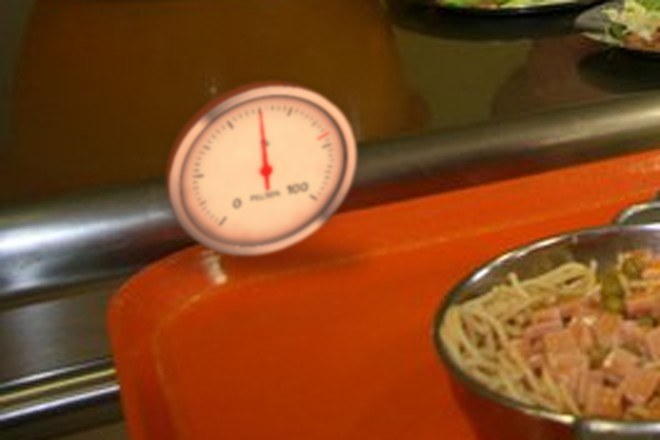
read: {"value": 50, "unit": "%"}
